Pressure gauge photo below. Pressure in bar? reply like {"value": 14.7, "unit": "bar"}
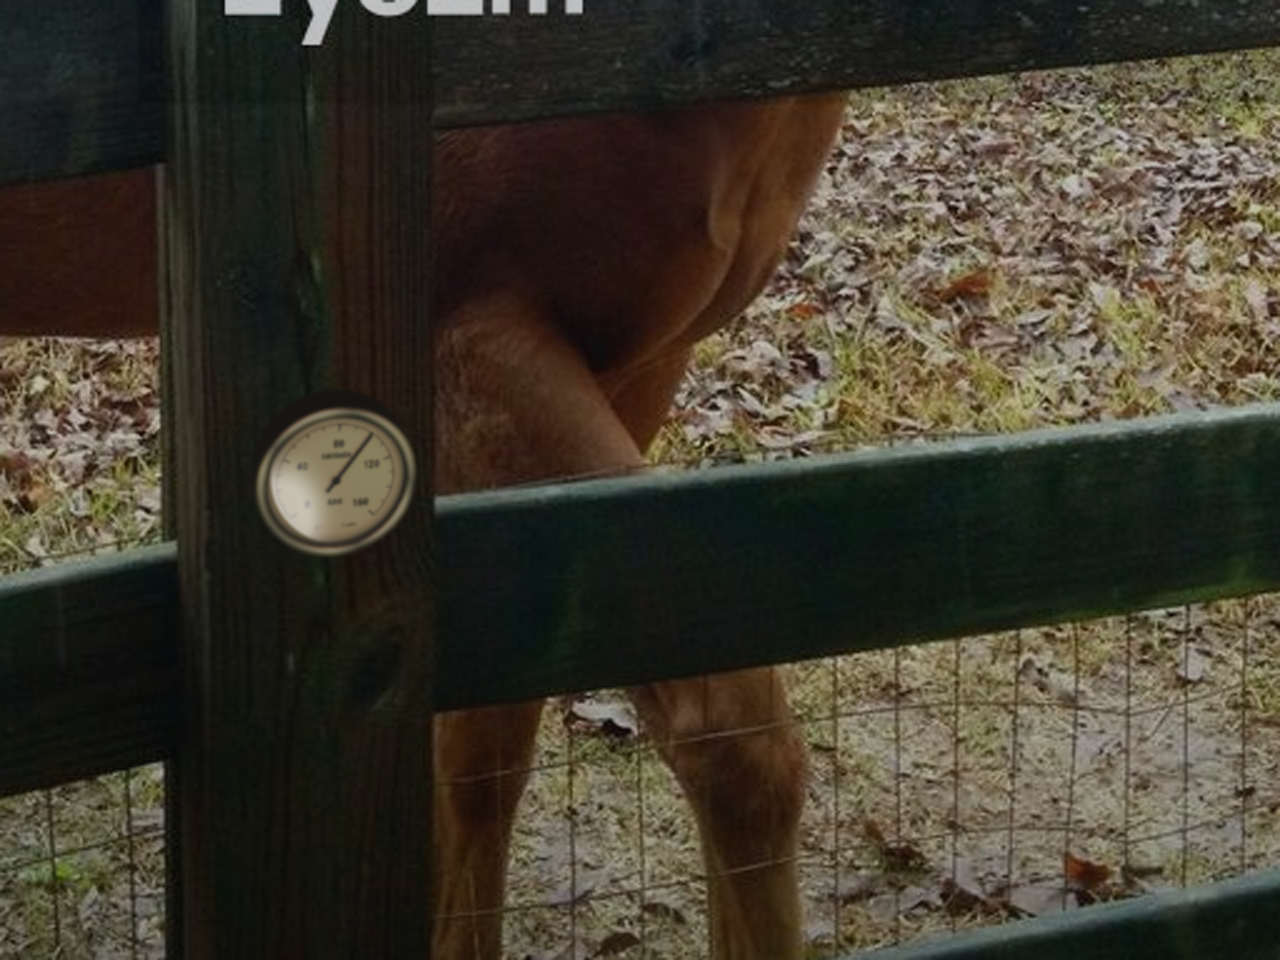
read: {"value": 100, "unit": "bar"}
